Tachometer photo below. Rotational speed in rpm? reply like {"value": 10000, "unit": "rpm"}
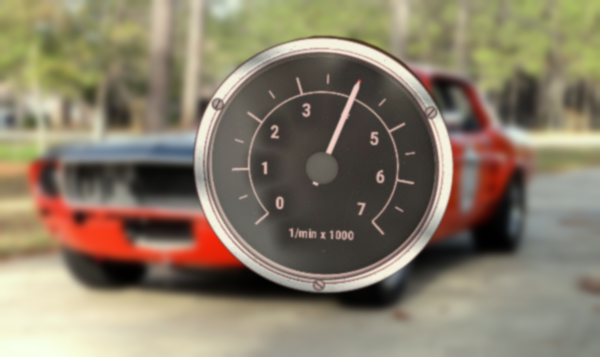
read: {"value": 4000, "unit": "rpm"}
